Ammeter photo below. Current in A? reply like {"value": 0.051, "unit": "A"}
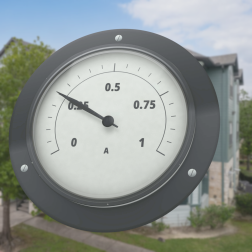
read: {"value": 0.25, "unit": "A"}
